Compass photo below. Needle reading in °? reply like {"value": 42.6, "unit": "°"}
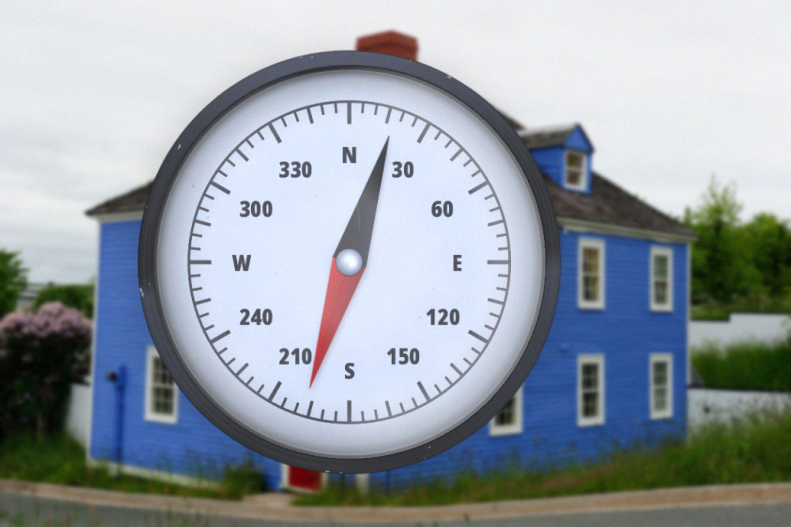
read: {"value": 197.5, "unit": "°"}
